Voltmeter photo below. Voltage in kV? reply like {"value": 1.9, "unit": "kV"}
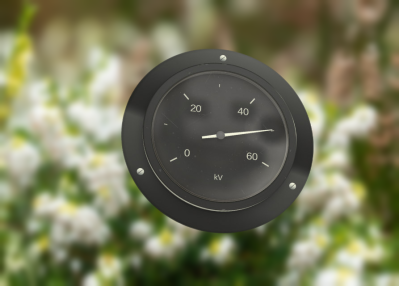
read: {"value": 50, "unit": "kV"}
